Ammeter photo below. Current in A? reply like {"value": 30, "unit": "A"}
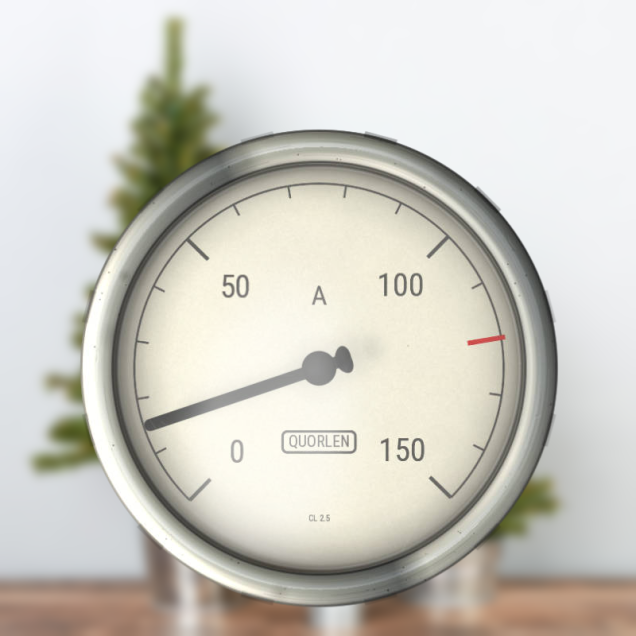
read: {"value": 15, "unit": "A"}
